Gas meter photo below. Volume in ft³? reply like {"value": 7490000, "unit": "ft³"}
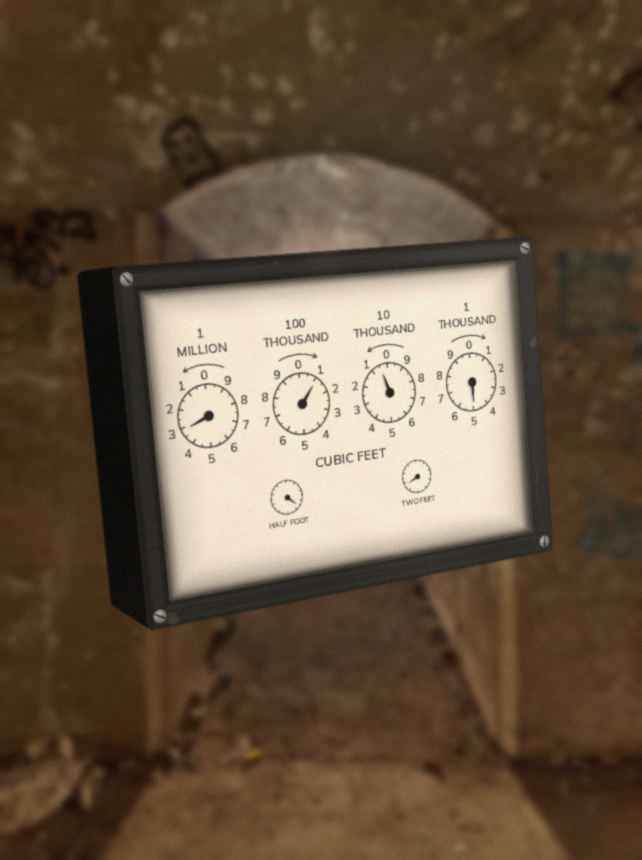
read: {"value": 310500, "unit": "ft³"}
